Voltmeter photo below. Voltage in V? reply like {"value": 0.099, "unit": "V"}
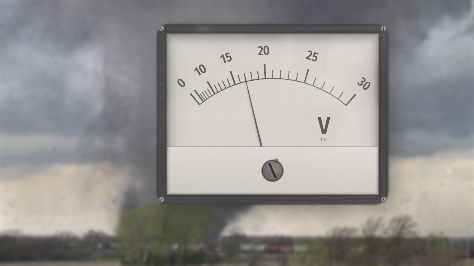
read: {"value": 17, "unit": "V"}
